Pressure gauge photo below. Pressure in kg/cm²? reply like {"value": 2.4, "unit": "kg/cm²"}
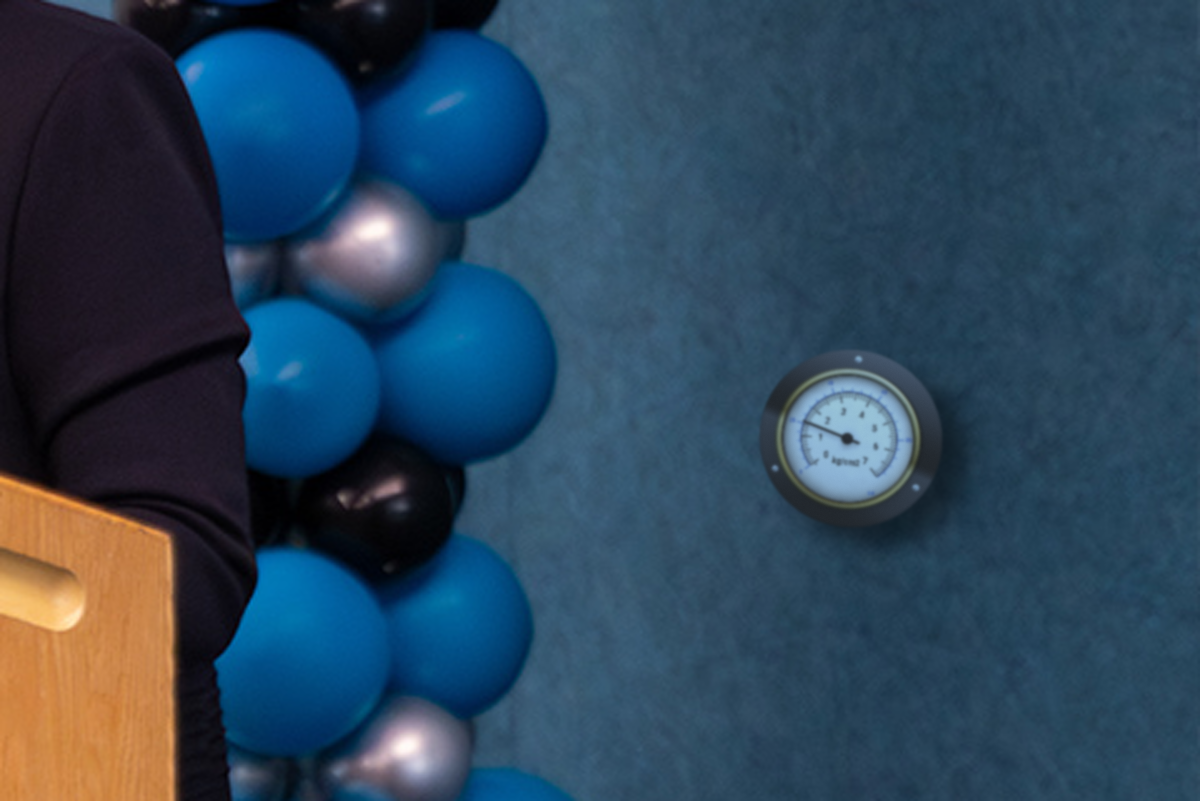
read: {"value": 1.5, "unit": "kg/cm²"}
